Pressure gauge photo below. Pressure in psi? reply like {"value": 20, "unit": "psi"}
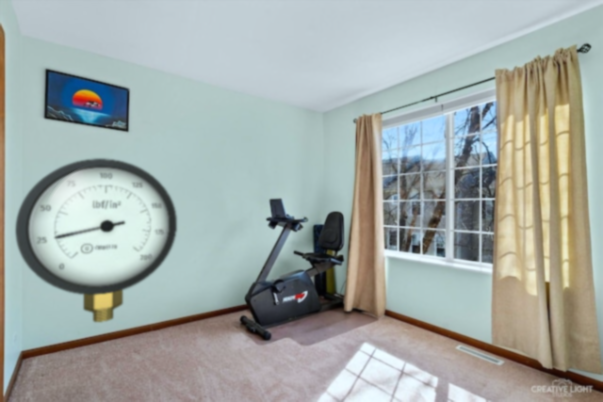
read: {"value": 25, "unit": "psi"}
